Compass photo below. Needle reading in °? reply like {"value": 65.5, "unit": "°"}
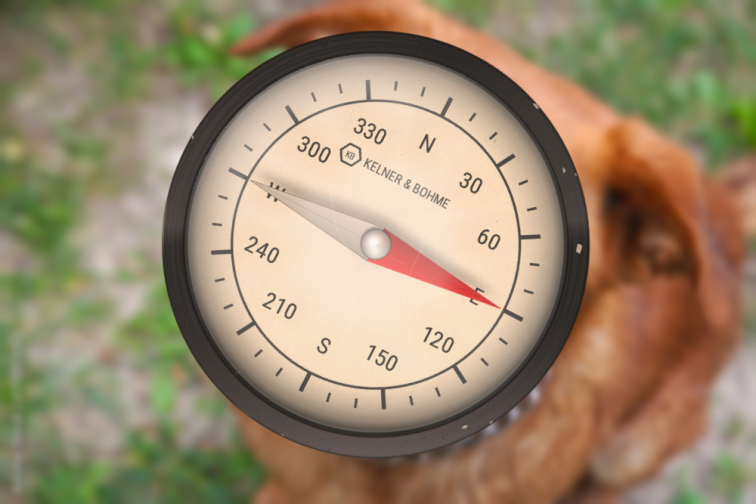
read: {"value": 90, "unit": "°"}
